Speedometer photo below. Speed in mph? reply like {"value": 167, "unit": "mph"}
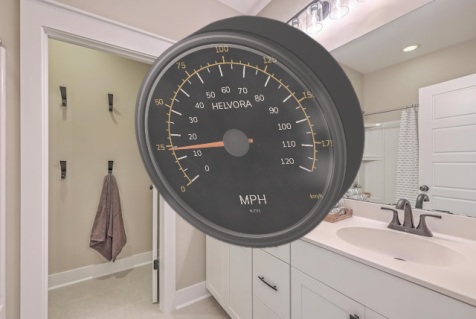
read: {"value": 15, "unit": "mph"}
